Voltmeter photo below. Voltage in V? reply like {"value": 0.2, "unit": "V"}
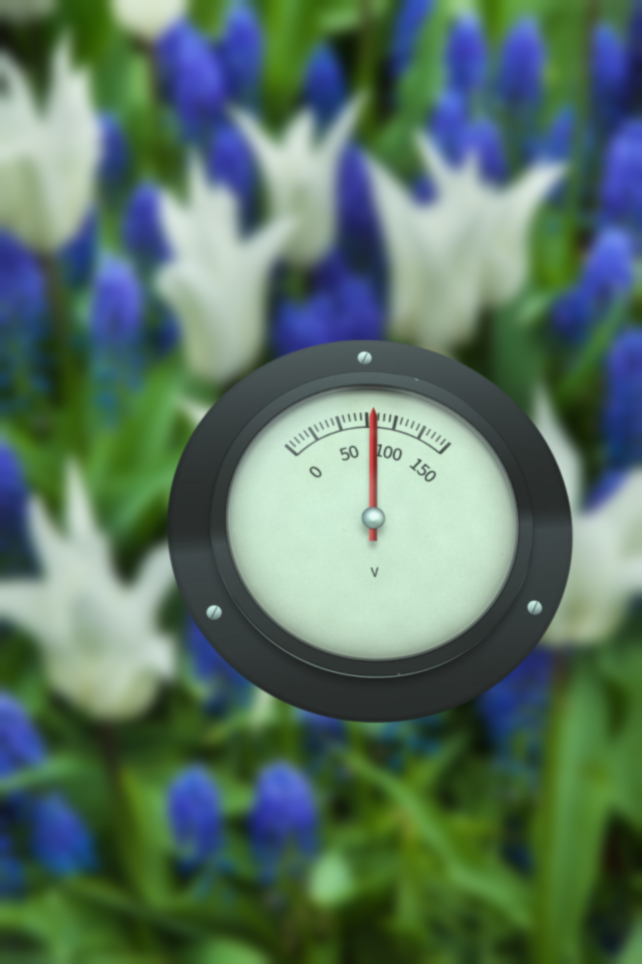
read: {"value": 80, "unit": "V"}
